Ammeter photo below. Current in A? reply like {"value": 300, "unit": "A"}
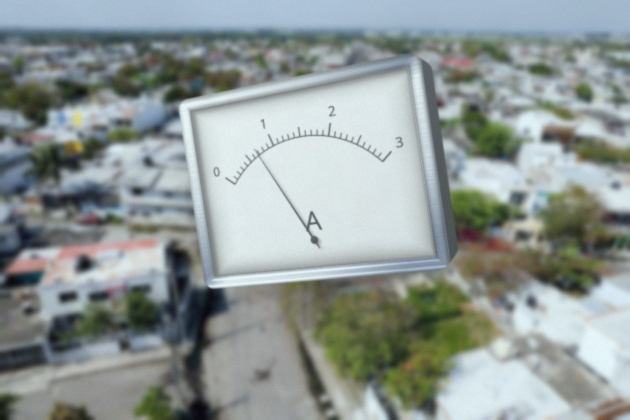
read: {"value": 0.7, "unit": "A"}
